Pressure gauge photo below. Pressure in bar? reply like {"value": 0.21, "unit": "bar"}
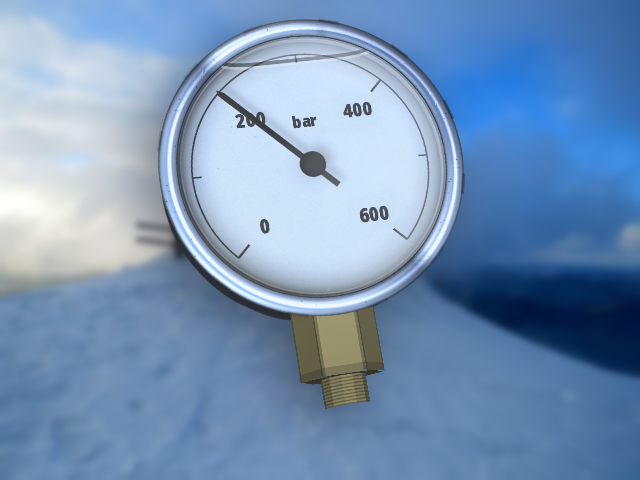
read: {"value": 200, "unit": "bar"}
